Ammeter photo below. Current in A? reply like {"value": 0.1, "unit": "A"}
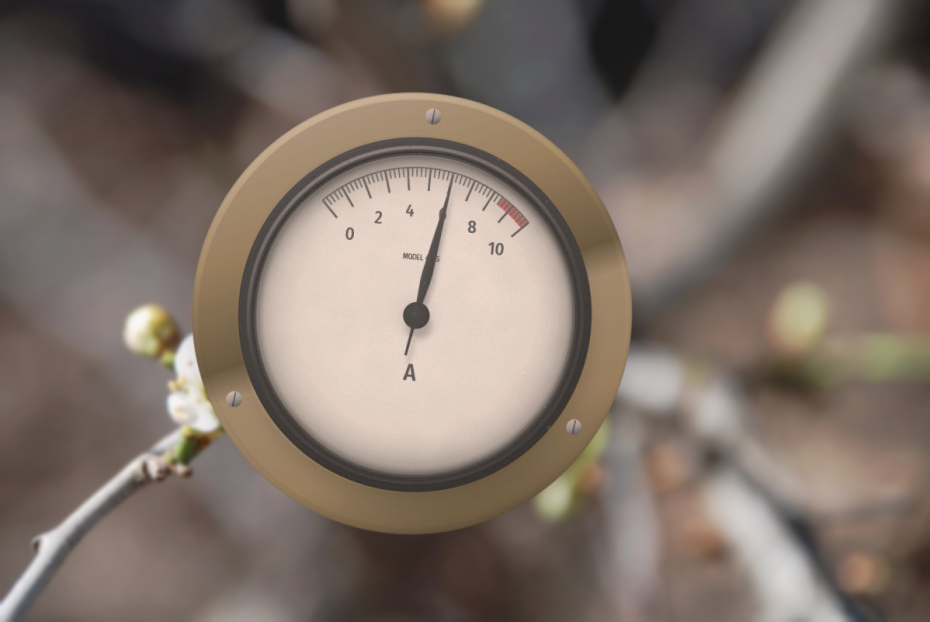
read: {"value": 6, "unit": "A"}
